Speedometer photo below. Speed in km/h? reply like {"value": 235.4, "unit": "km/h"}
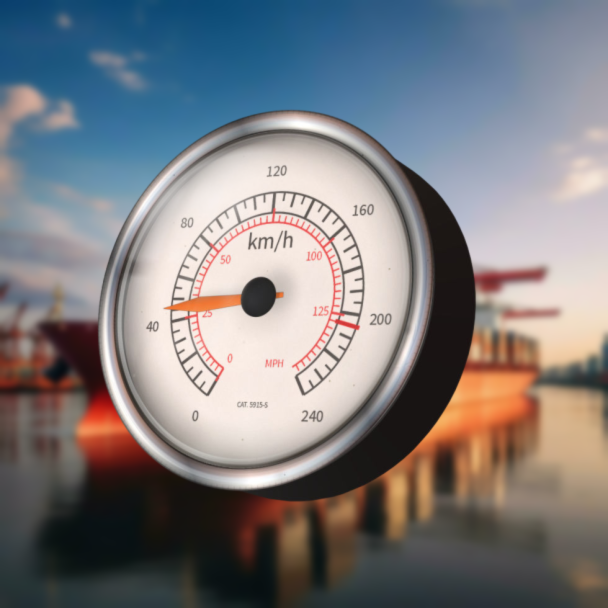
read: {"value": 45, "unit": "km/h"}
